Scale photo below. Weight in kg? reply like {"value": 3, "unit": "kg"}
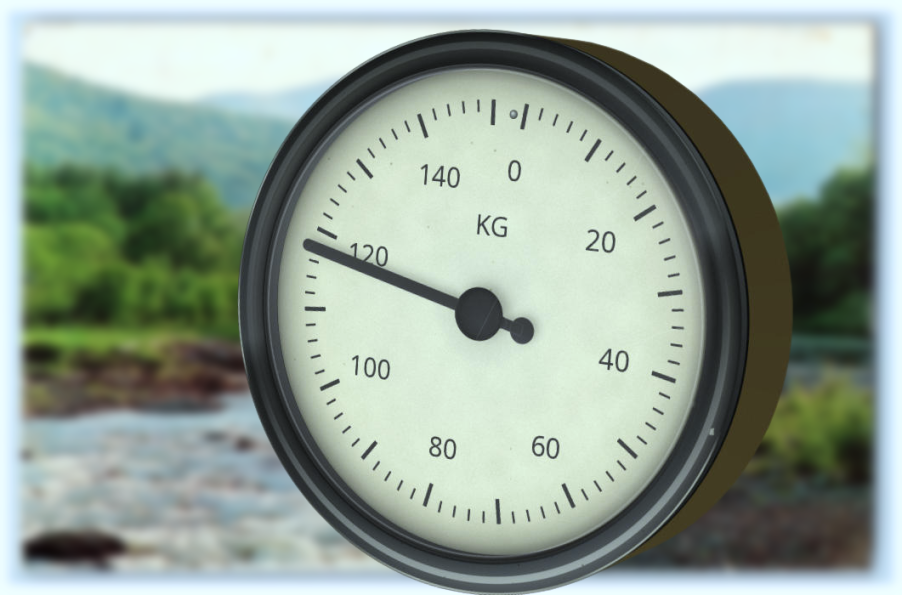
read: {"value": 118, "unit": "kg"}
